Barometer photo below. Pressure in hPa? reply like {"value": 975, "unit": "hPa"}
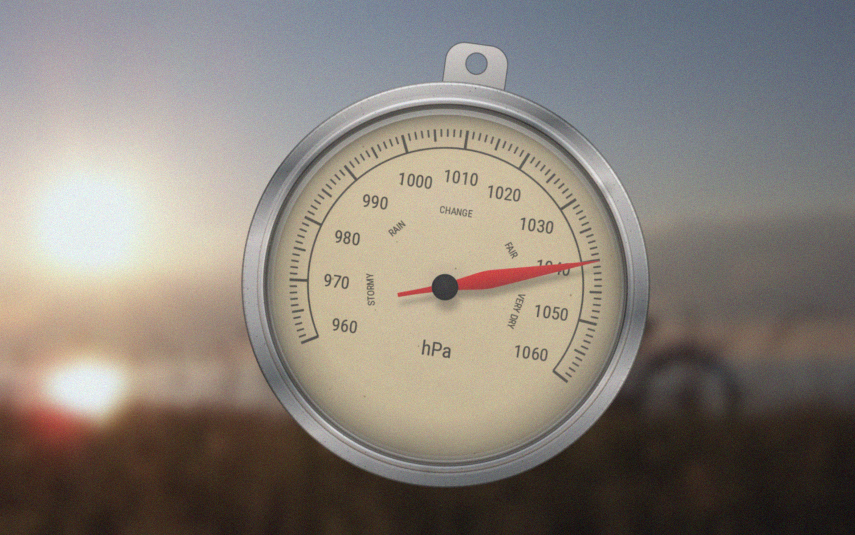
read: {"value": 1040, "unit": "hPa"}
